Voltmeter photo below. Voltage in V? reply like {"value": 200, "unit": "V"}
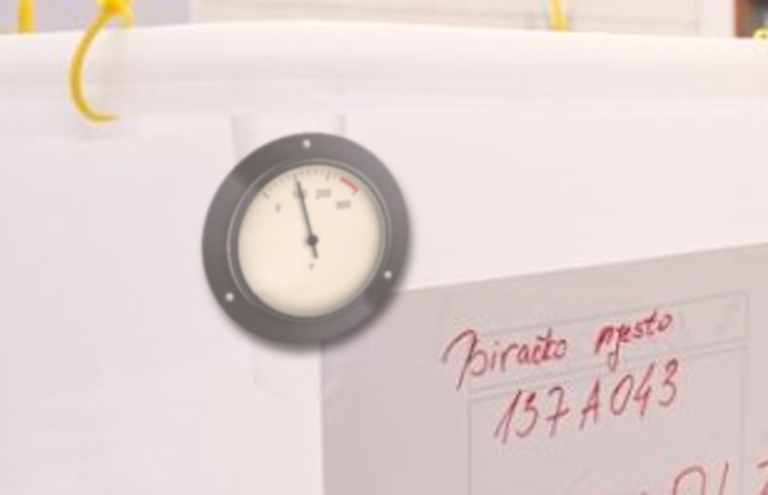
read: {"value": 100, "unit": "V"}
